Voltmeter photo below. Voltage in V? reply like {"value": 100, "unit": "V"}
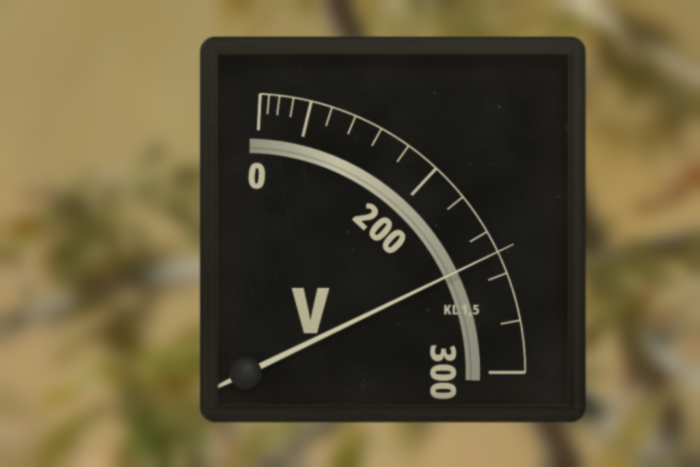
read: {"value": 250, "unit": "V"}
